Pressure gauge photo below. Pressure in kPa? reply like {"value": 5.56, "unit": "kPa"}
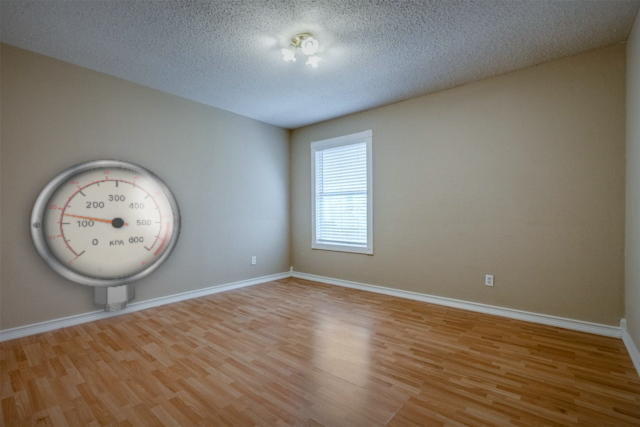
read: {"value": 125, "unit": "kPa"}
